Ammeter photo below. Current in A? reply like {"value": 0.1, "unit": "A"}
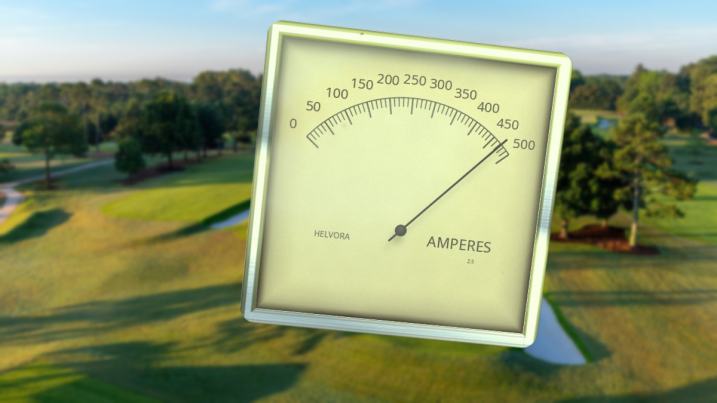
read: {"value": 470, "unit": "A"}
